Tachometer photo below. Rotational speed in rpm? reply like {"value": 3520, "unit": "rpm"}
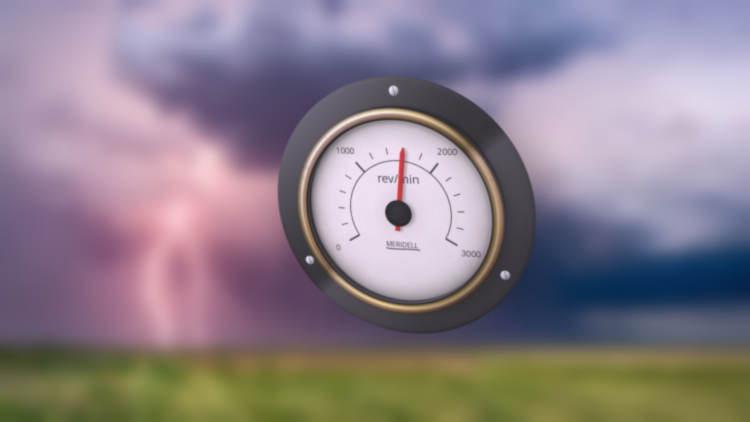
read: {"value": 1600, "unit": "rpm"}
